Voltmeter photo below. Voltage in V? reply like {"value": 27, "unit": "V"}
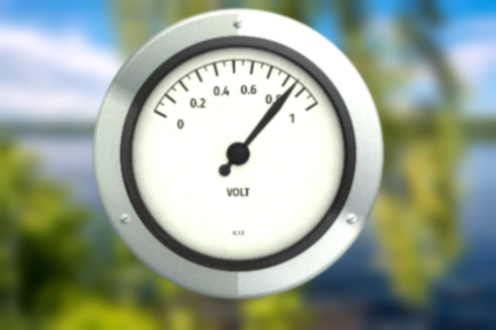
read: {"value": 0.85, "unit": "V"}
